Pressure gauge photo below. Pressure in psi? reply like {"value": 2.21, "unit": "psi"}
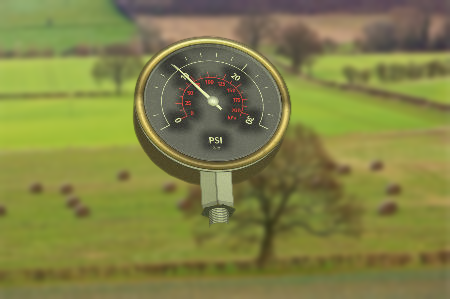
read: {"value": 10, "unit": "psi"}
